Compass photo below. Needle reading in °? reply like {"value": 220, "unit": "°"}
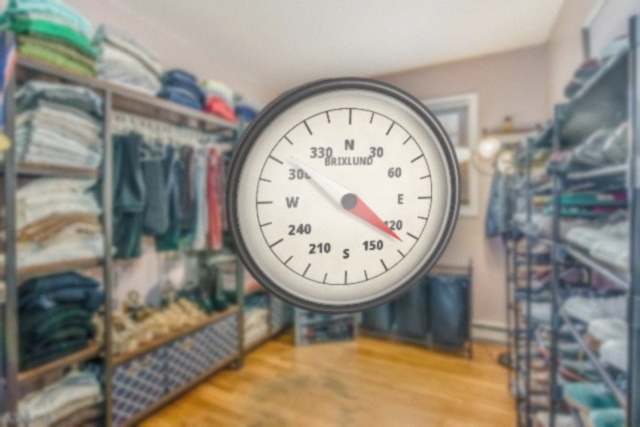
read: {"value": 127.5, "unit": "°"}
